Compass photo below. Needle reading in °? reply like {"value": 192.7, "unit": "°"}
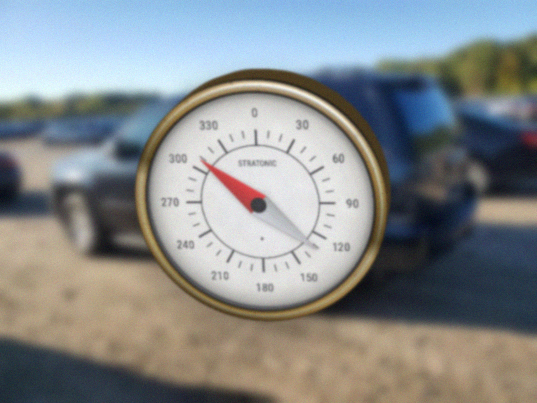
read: {"value": 310, "unit": "°"}
